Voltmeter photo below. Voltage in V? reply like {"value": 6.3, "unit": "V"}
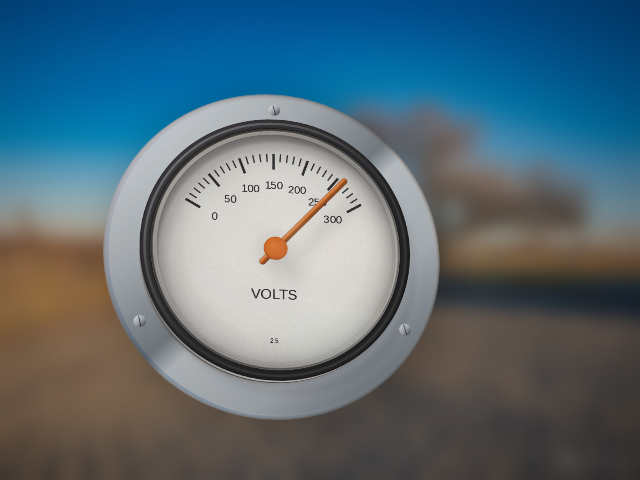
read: {"value": 260, "unit": "V"}
